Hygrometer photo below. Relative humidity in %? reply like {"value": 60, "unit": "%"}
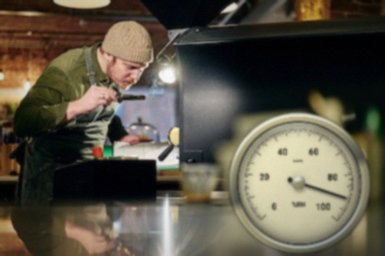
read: {"value": 90, "unit": "%"}
